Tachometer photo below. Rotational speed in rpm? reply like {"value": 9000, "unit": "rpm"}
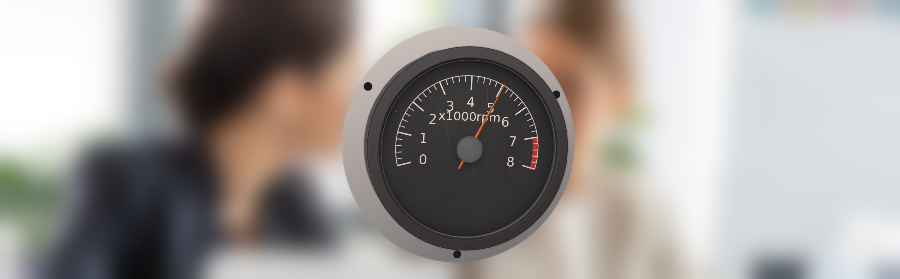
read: {"value": 5000, "unit": "rpm"}
